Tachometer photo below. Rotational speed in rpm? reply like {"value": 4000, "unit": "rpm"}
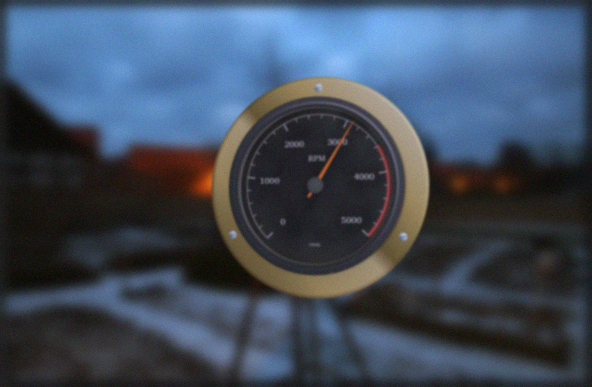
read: {"value": 3100, "unit": "rpm"}
